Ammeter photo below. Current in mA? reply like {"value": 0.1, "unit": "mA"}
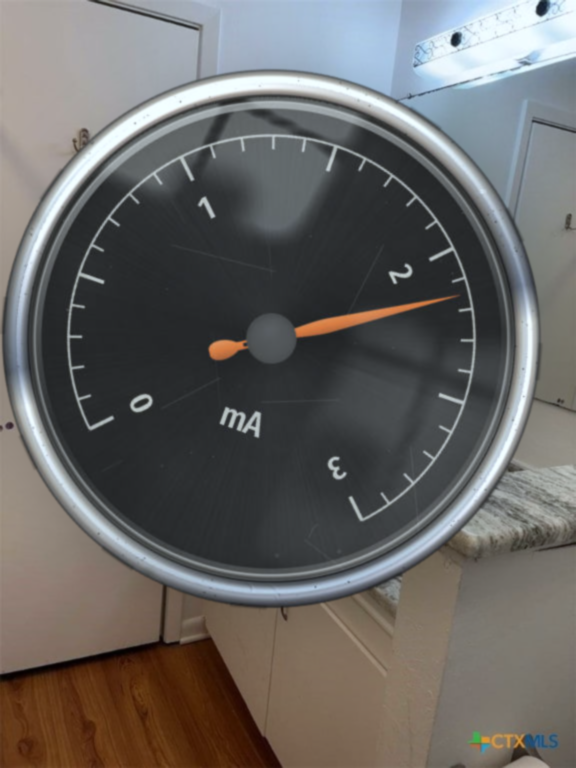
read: {"value": 2.15, "unit": "mA"}
